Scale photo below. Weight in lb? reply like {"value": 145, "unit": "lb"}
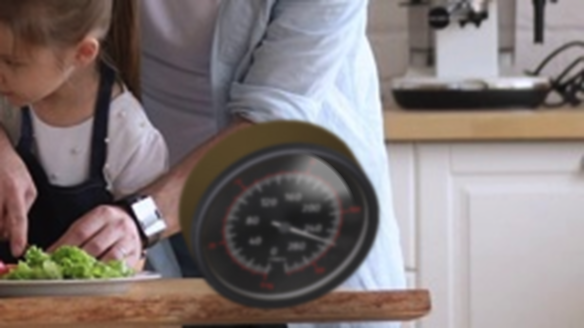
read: {"value": 250, "unit": "lb"}
